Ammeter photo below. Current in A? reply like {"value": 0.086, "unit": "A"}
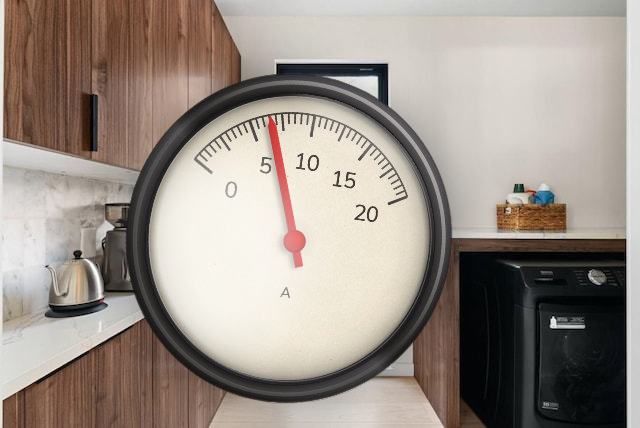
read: {"value": 6.5, "unit": "A"}
